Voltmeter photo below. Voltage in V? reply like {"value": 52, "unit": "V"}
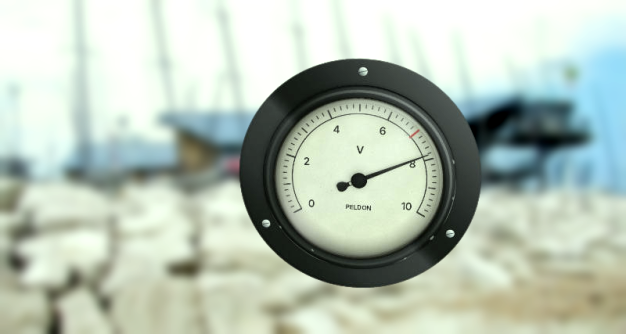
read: {"value": 7.8, "unit": "V"}
